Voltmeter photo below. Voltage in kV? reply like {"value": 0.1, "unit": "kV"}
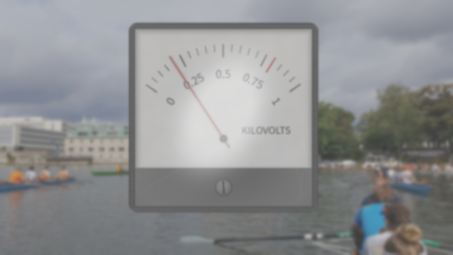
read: {"value": 0.2, "unit": "kV"}
